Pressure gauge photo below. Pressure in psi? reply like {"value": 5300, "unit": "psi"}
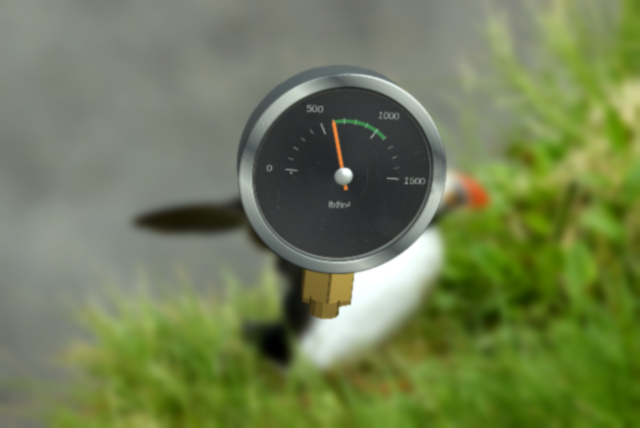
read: {"value": 600, "unit": "psi"}
